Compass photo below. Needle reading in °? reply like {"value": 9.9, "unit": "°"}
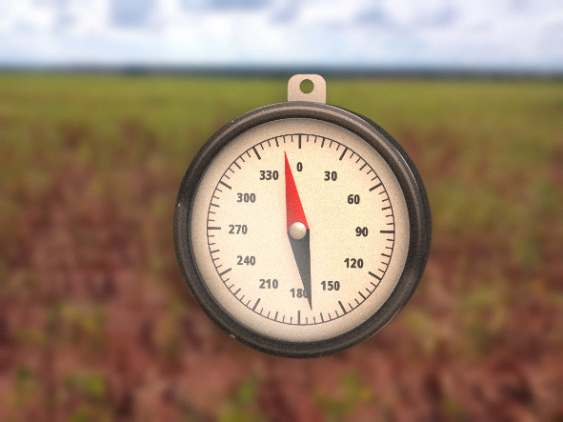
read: {"value": 350, "unit": "°"}
